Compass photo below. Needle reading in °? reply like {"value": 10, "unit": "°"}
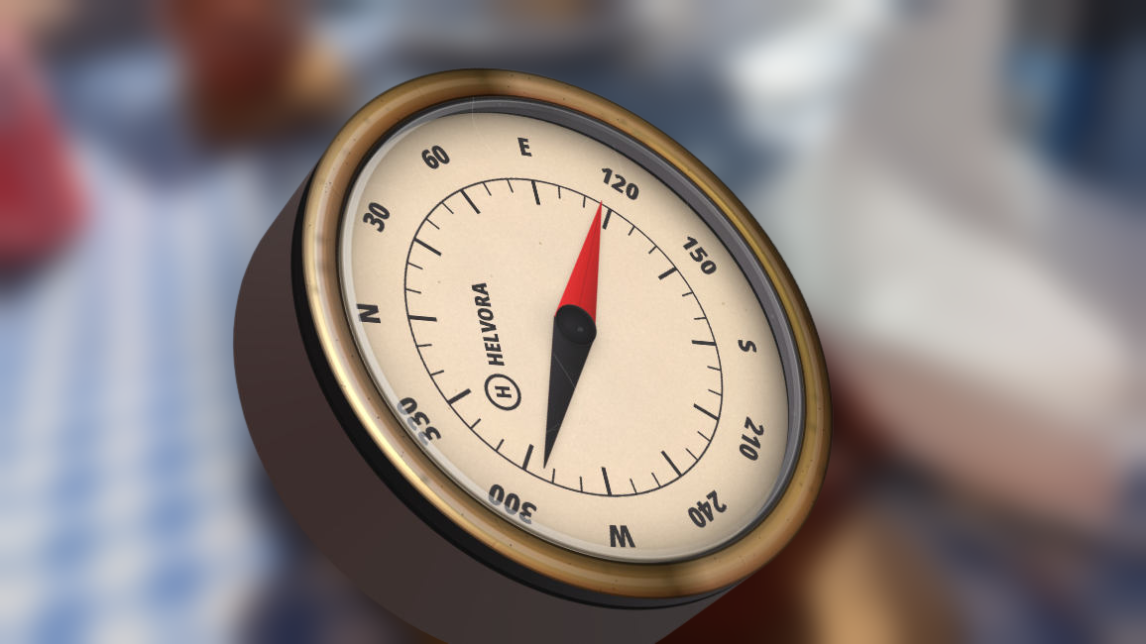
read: {"value": 115, "unit": "°"}
